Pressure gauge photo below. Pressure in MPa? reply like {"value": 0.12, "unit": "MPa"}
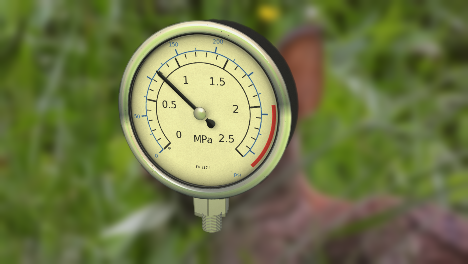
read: {"value": 0.8, "unit": "MPa"}
